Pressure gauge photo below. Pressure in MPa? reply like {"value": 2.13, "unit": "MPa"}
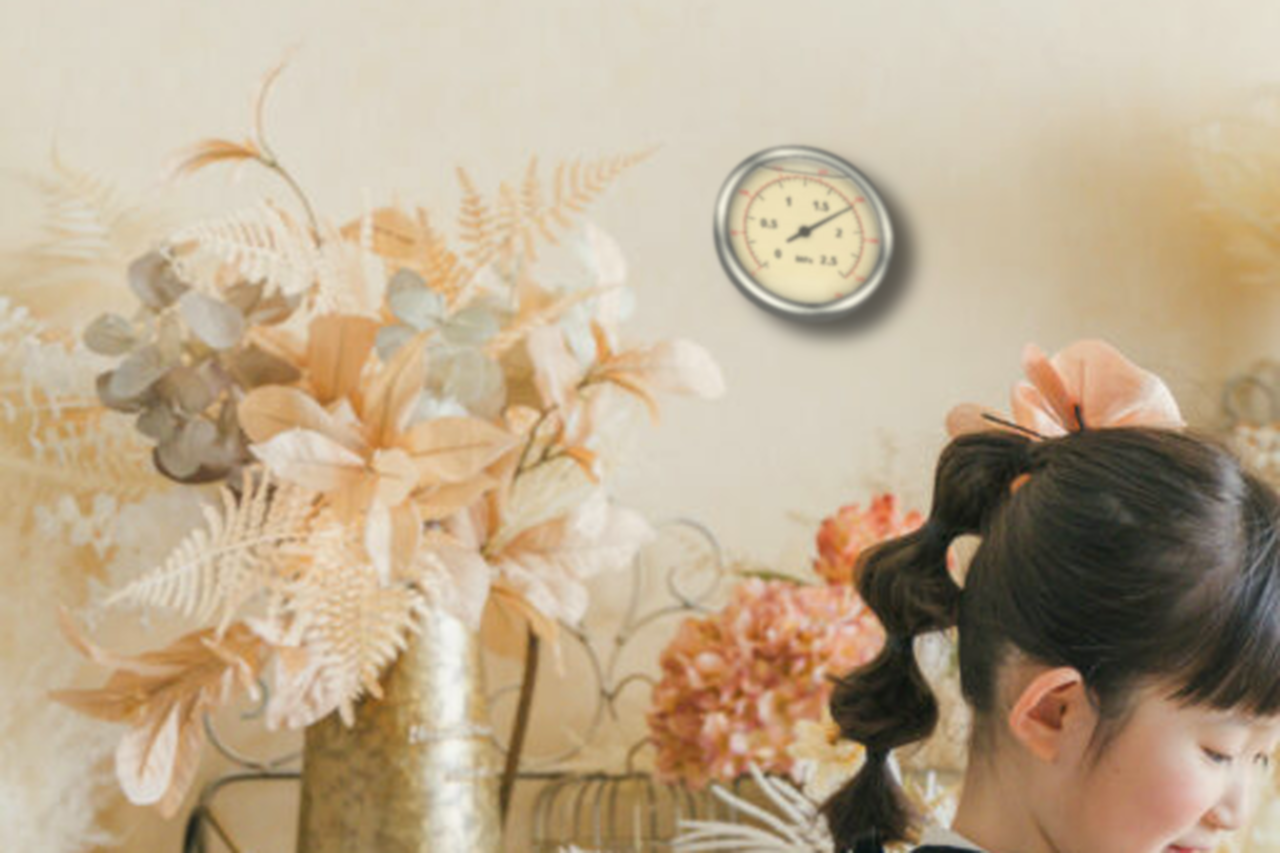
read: {"value": 1.75, "unit": "MPa"}
